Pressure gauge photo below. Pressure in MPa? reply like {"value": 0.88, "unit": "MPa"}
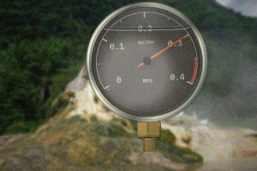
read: {"value": 0.3, "unit": "MPa"}
